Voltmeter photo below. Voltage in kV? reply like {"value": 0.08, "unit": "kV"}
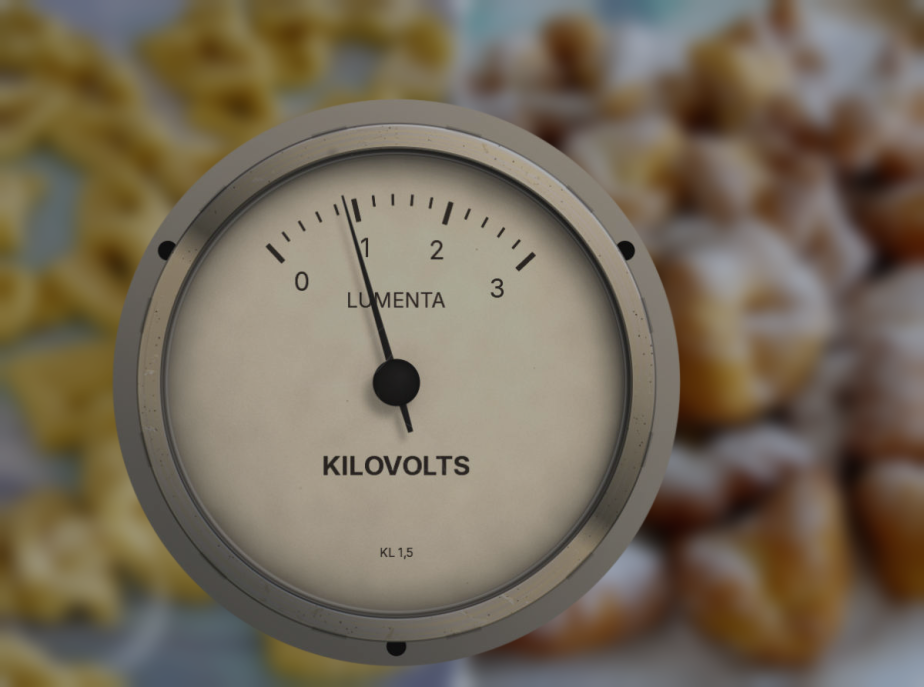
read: {"value": 0.9, "unit": "kV"}
